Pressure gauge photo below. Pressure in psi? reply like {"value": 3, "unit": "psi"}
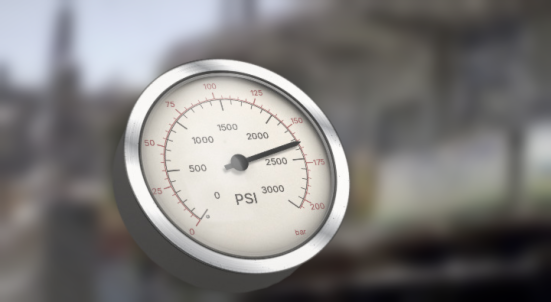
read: {"value": 2350, "unit": "psi"}
